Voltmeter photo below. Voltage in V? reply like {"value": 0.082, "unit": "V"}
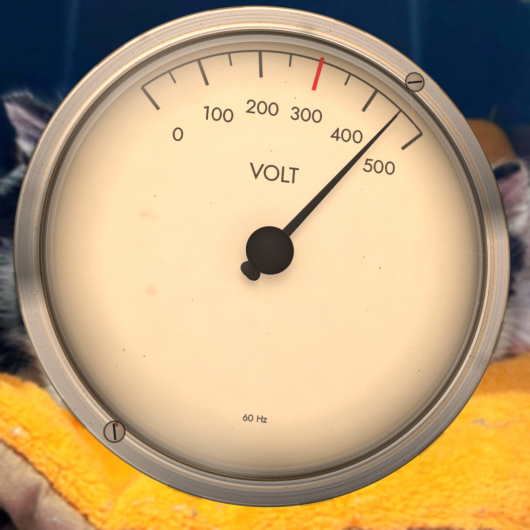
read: {"value": 450, "unit": "V"}
